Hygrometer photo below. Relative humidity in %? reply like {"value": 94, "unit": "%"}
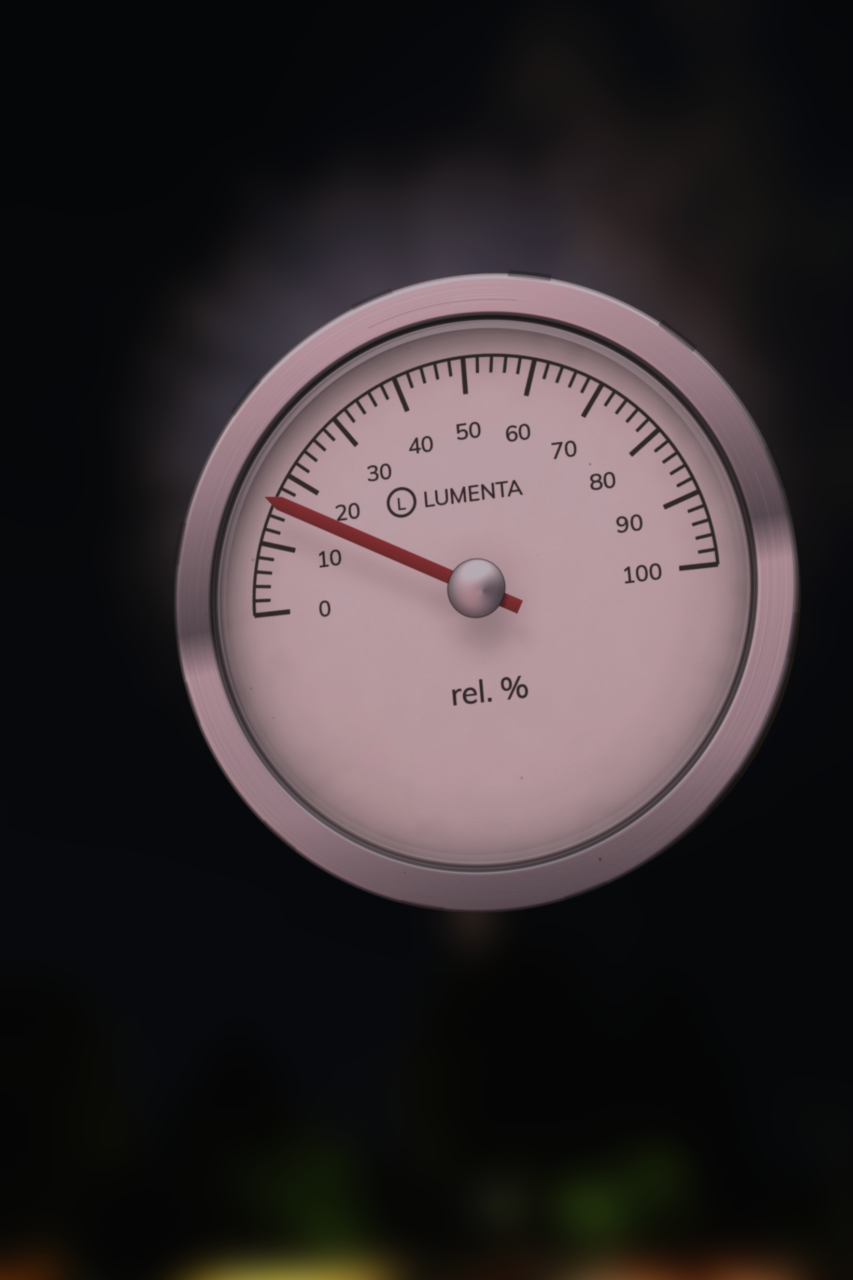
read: {"value": 16, "unit": "%"}
